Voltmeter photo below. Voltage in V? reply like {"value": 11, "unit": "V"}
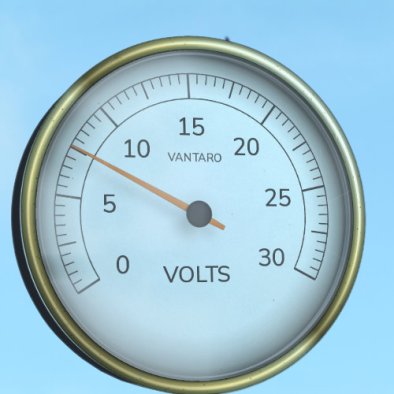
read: {"value": 7.5, "unit": "V"}
